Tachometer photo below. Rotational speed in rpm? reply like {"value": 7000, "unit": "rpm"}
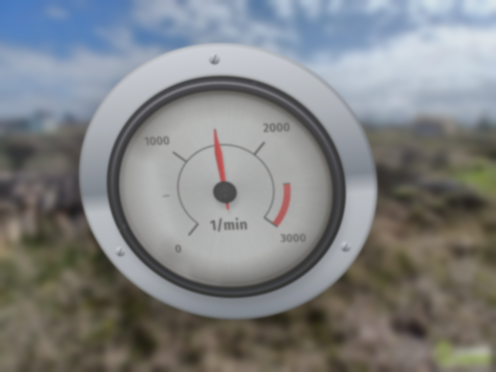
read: {"value": 1500, "unit": "rpm"}
